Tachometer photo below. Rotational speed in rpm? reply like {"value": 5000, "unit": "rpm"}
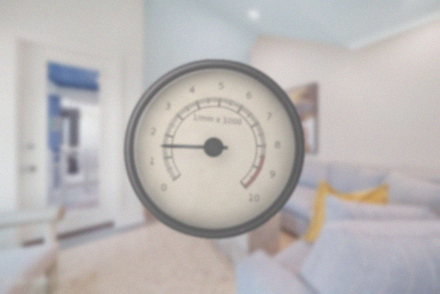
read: {"value": 1500, "unit": "rpm"}
